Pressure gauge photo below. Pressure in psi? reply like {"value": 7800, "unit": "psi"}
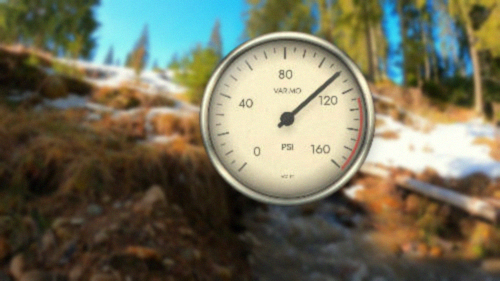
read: {"value": 110, "unit": "psi"}
